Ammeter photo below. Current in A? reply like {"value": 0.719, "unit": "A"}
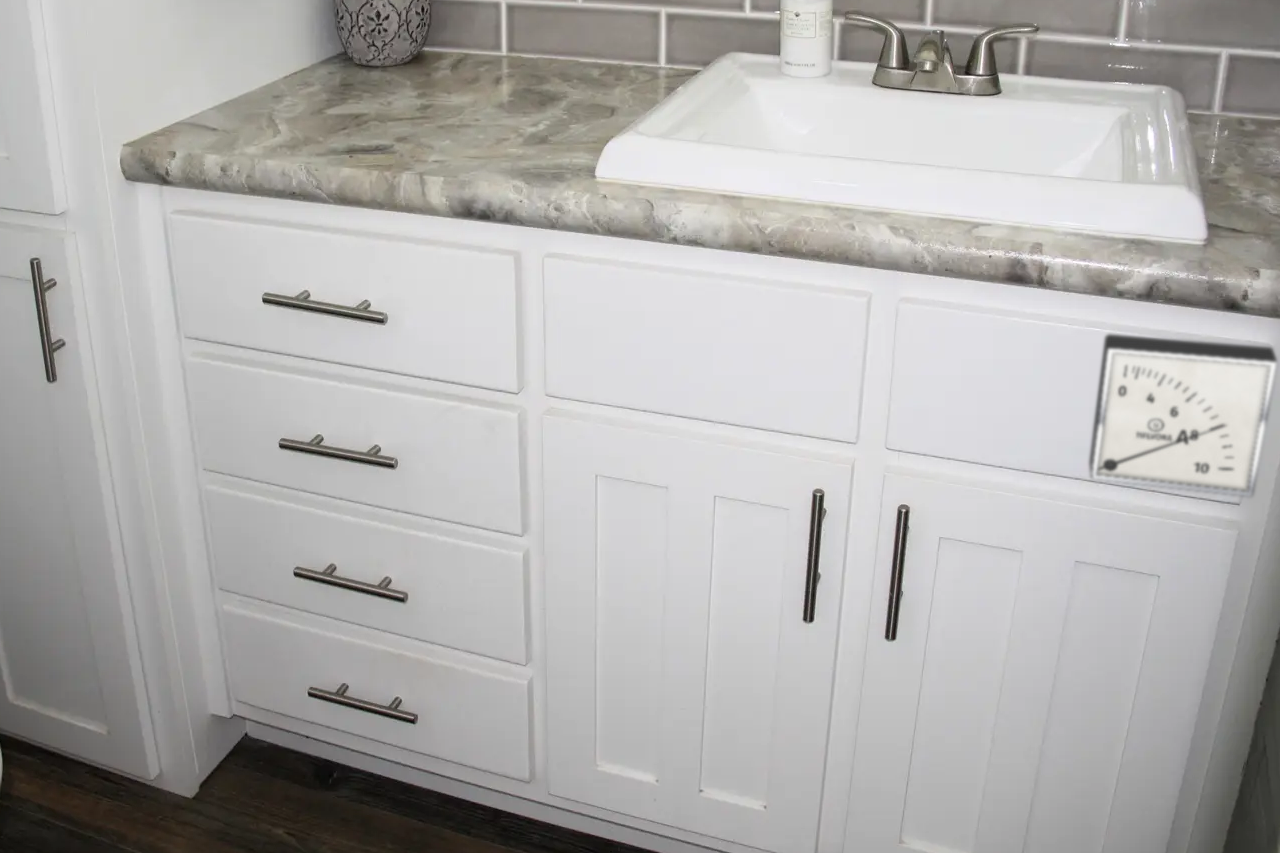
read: {"value": 8, "unit": "A"}
